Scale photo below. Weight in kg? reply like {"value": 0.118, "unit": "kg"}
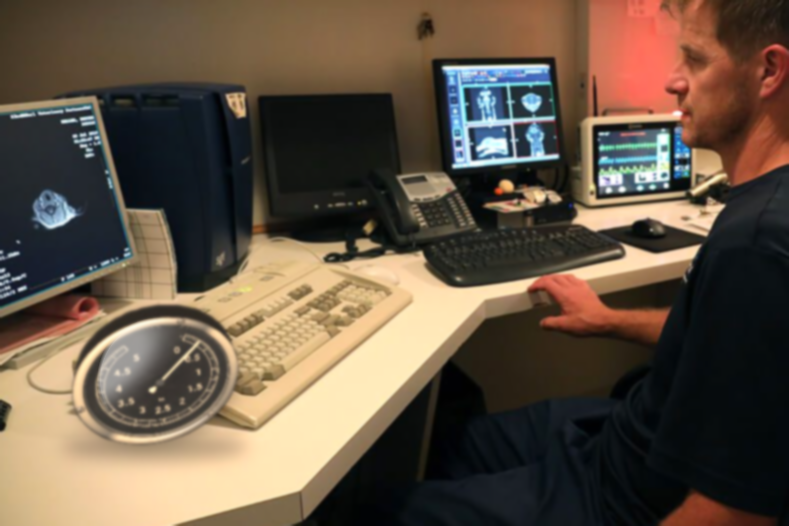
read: {"value": 0.25, "unit": "kg"}
